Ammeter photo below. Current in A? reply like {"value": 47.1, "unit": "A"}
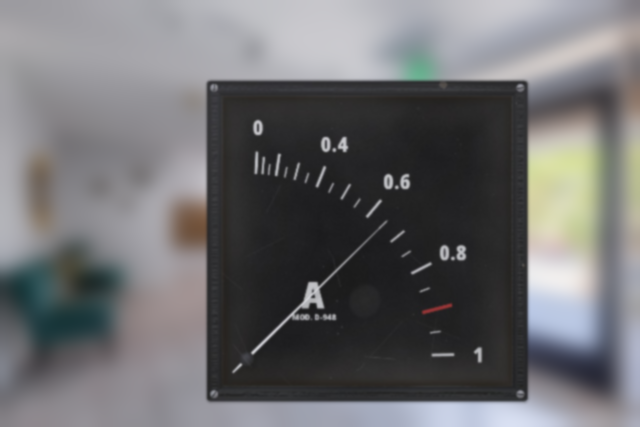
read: {"value": 0.65, "unit": "A"}
